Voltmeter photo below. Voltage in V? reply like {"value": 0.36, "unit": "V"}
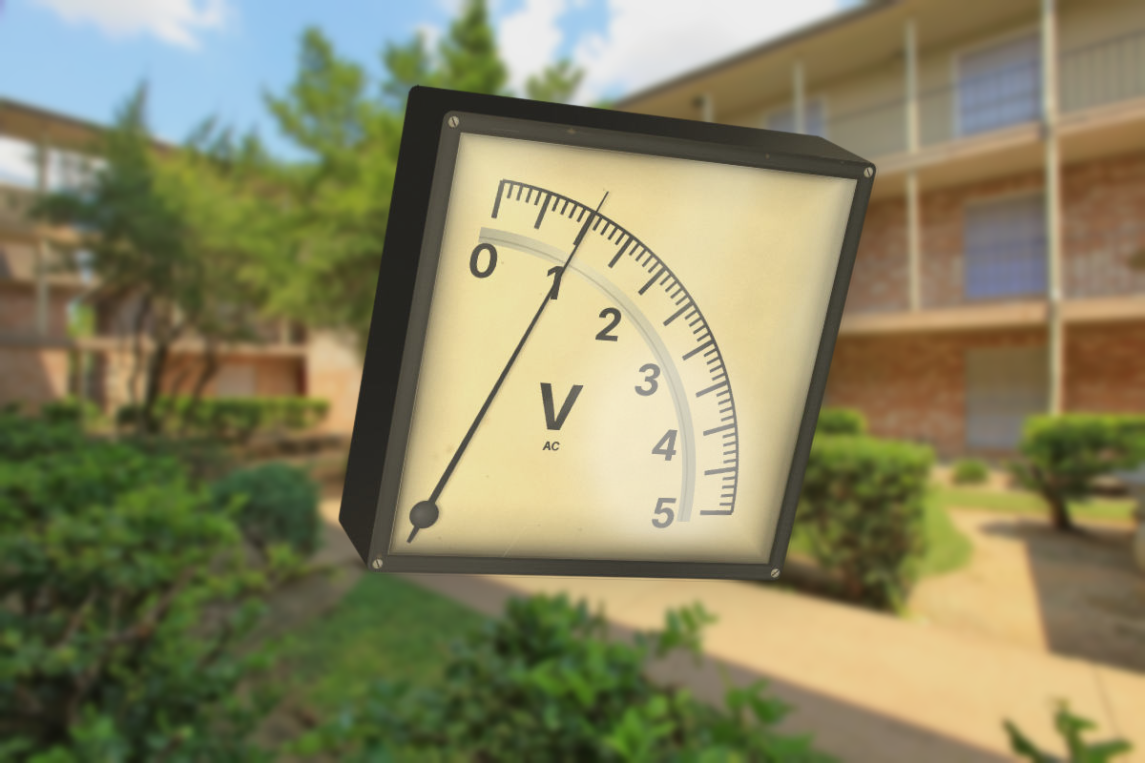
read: {"value": 1, "unit": "V"}
